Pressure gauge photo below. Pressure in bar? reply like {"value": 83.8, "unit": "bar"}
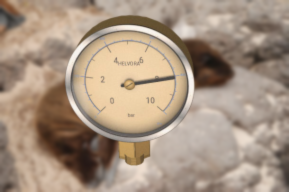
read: {"value": 8, "unit": "bar"}
